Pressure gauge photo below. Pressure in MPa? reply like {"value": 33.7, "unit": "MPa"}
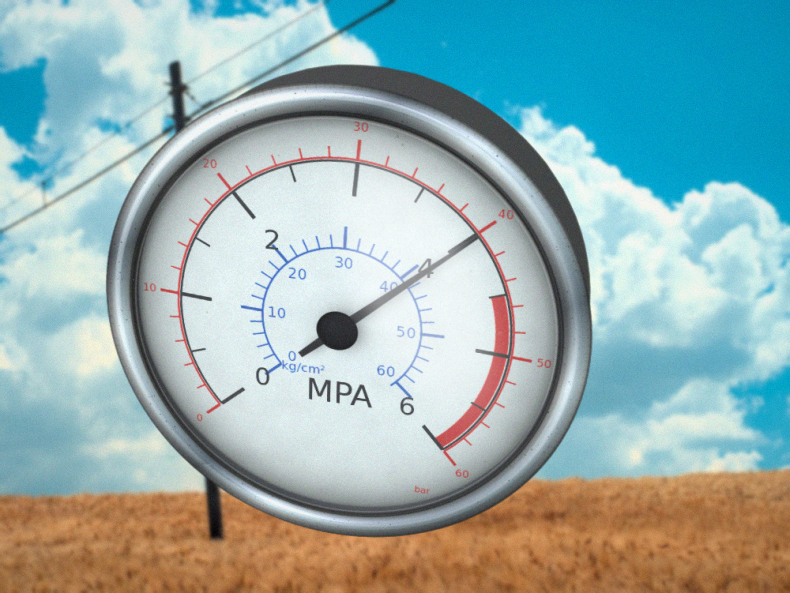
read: {"value": 4, "unit": "MPa"}
